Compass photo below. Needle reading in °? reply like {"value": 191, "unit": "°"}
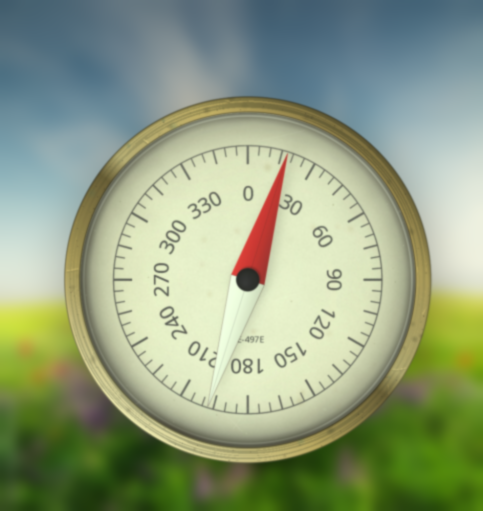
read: {"value": 17.5, "unit": "°"}
